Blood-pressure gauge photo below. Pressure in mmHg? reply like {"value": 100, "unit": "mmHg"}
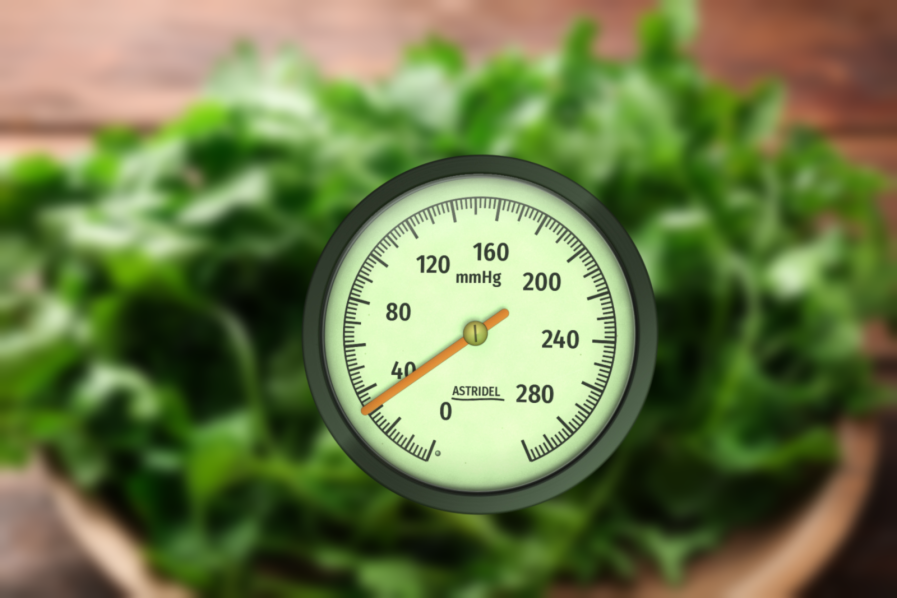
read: {"value": 32, "unit": "mmHg"}
